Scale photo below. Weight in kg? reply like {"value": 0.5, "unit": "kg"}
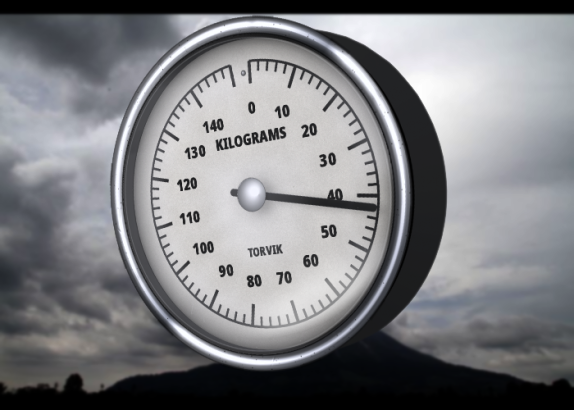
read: {"value": 42, "unit": "kg"}
